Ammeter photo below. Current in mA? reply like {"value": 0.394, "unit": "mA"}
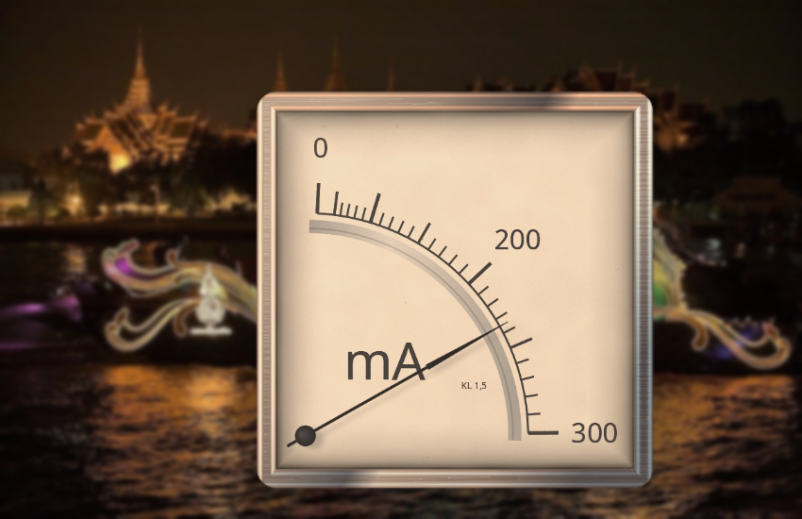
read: {"value": 235, "unit": "mA"}
